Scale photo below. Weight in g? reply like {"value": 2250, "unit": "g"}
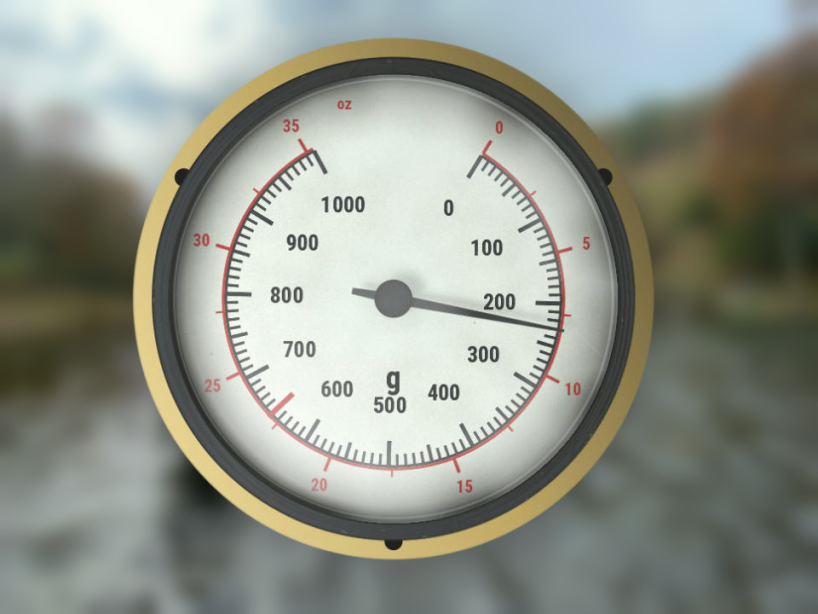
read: {"value": 230, "unit": "g"}
